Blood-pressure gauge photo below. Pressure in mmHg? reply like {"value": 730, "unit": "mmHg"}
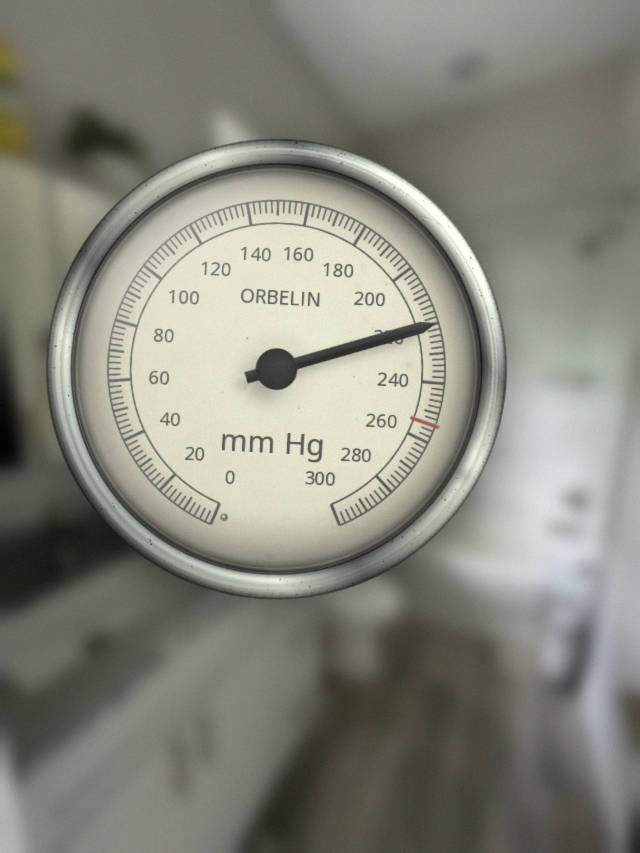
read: {"value": 220, "unit": "mmHg"}
